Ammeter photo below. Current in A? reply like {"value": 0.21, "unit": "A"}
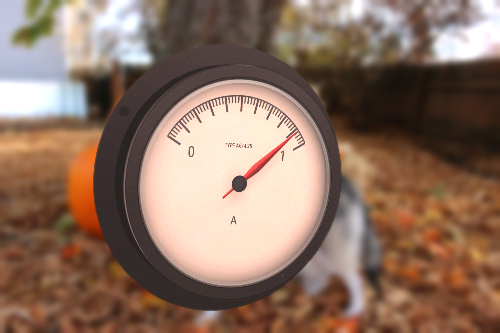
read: {"value": 0.9, "unit": "A"}
